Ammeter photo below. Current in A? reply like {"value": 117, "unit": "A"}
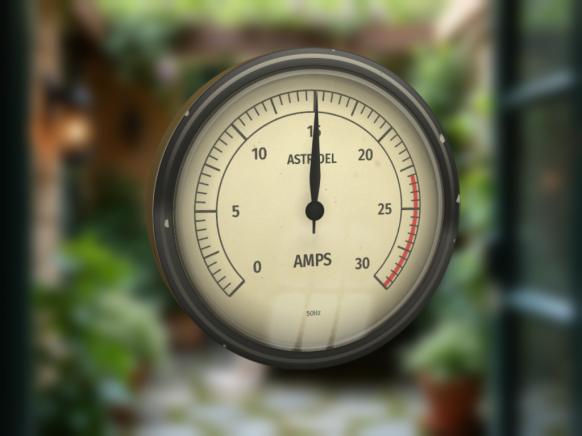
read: {"value": 15, "unit": "A"}
